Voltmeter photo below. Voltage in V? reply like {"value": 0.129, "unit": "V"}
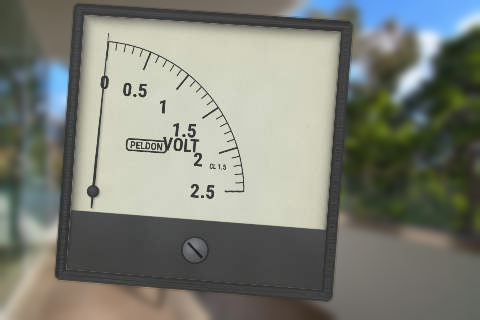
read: {"value": 0, "unit": "V"}
